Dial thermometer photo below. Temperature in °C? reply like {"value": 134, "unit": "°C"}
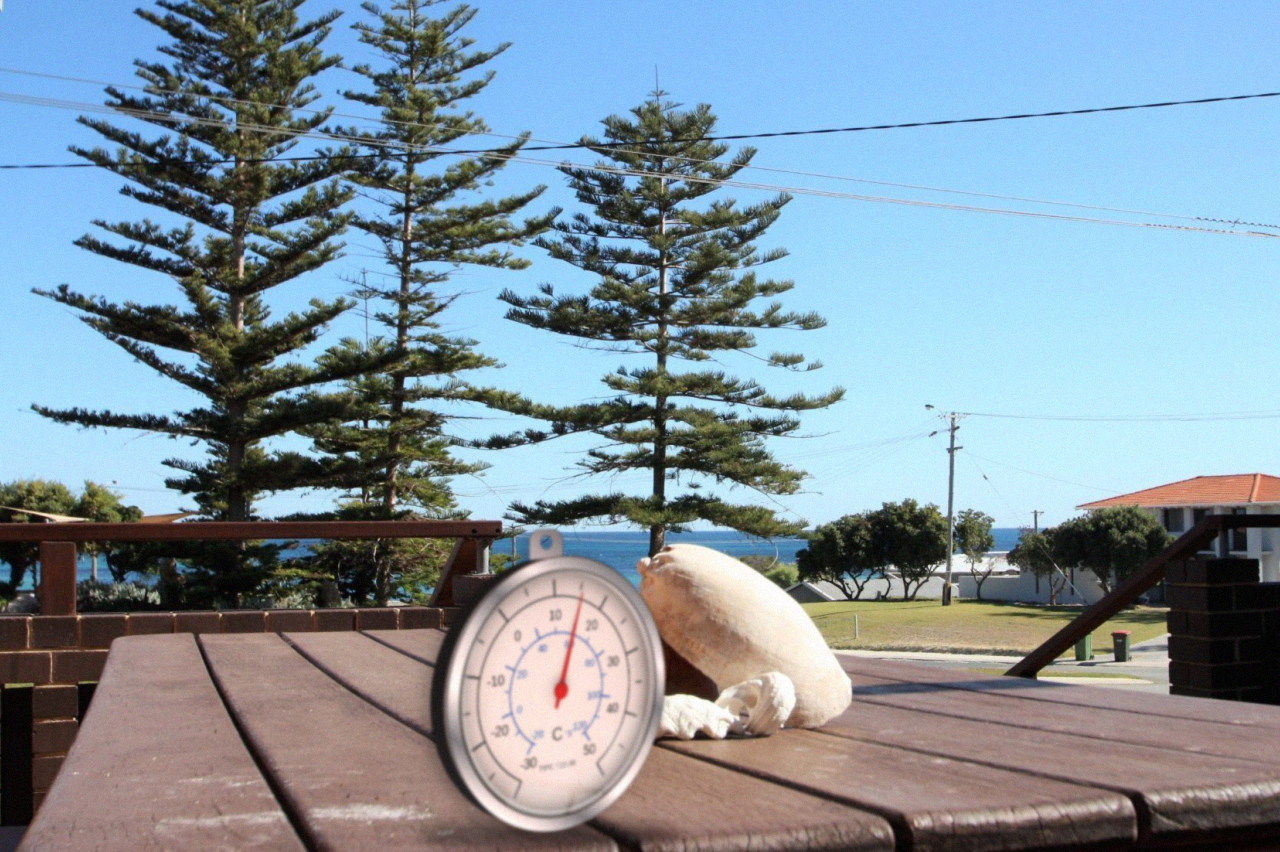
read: {"value": 15, "unit": "°C"}
